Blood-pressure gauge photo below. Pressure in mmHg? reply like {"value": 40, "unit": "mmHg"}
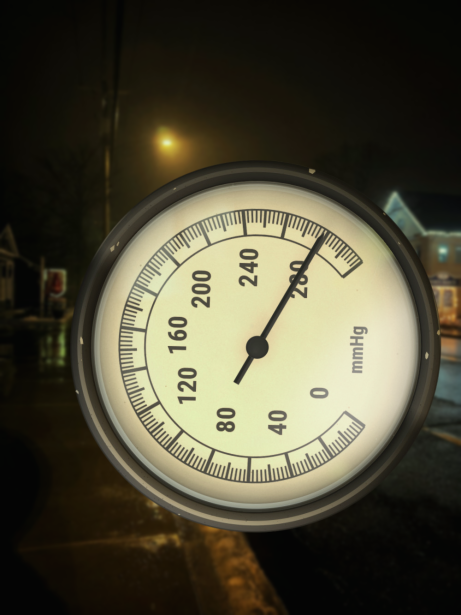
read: {"value": 278, "unit": "mmHg"}
